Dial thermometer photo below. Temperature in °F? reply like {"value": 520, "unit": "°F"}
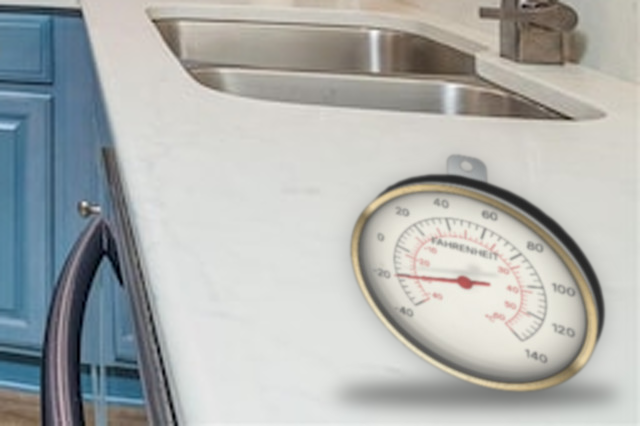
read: {"value": -20, "unit": "°F"}
